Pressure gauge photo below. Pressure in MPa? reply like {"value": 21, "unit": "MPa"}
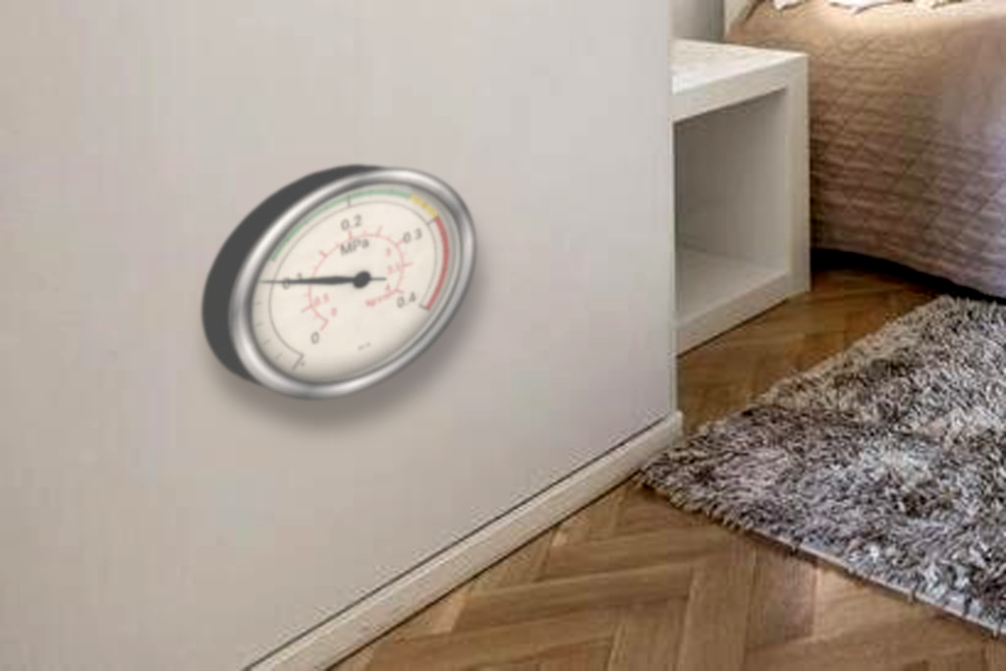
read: {"value": 0.1, "unit": "MPa"}
